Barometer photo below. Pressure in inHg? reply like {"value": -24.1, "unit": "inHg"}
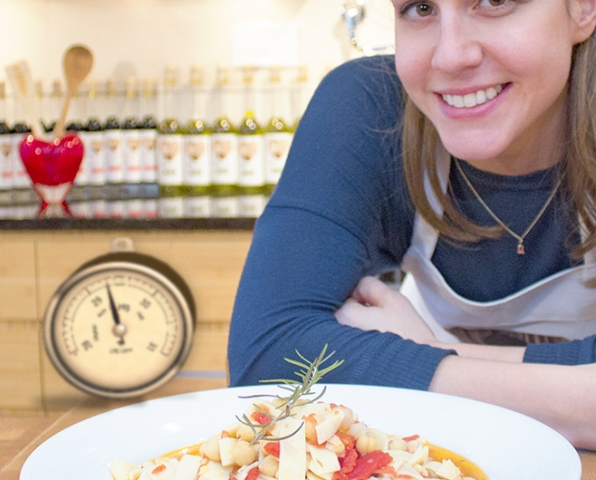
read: {"value": 29.3, "unit": "inHg"}
